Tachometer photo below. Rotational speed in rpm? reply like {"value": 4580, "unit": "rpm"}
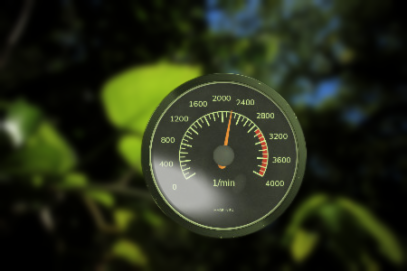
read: {"value": 2200, "unit": "rpm"}
